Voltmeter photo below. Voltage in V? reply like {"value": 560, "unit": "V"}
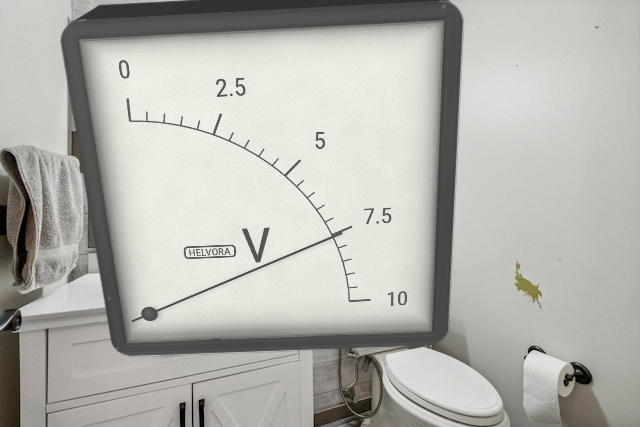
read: {"value": 7.5, "unit": "V"}
